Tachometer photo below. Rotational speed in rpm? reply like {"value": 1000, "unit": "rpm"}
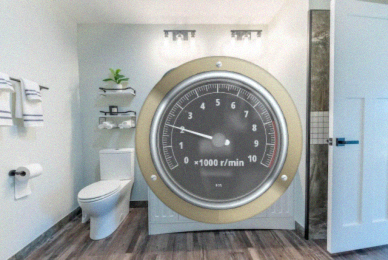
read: {"value": 2000, "unit": "rpm"}
